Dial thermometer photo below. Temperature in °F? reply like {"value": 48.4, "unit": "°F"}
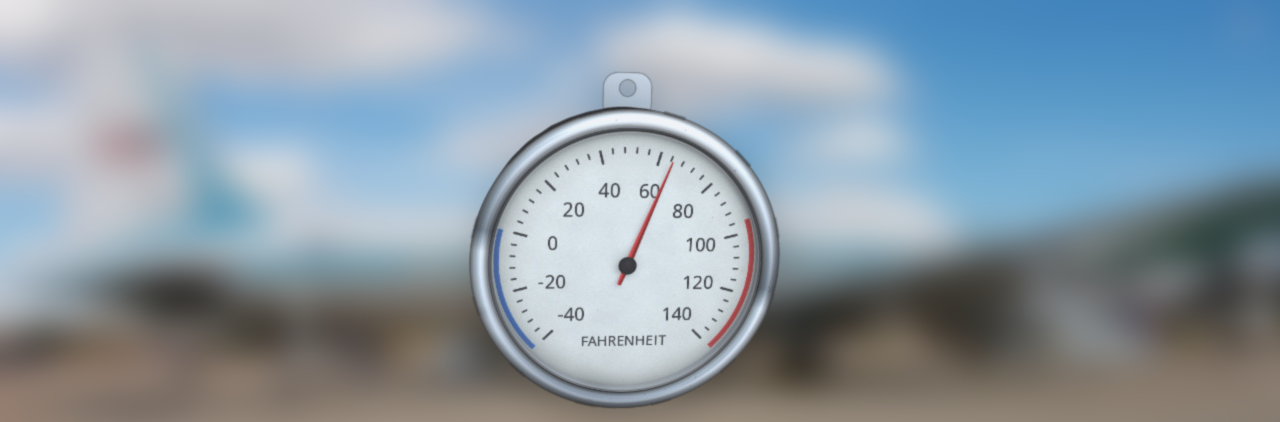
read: {"value": 64, "unit": "°F"}
